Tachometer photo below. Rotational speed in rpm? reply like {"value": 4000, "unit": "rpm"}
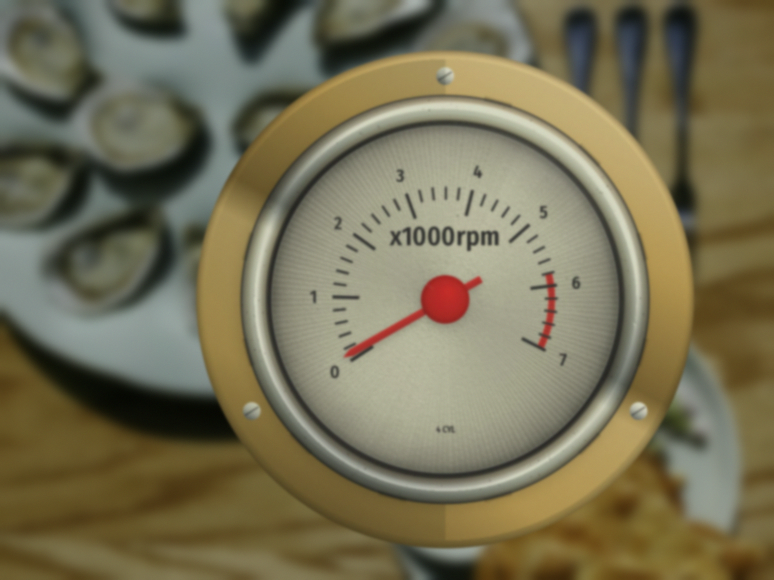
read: {"value": 100, "unit": "rpm"}
